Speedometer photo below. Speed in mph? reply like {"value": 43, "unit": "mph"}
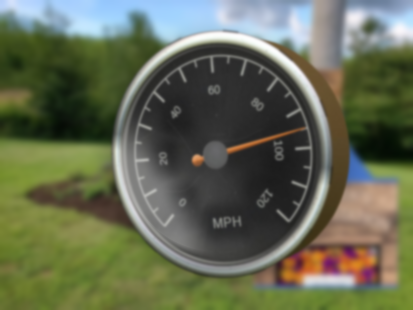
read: {"value": 95, "unit": "mph"}
